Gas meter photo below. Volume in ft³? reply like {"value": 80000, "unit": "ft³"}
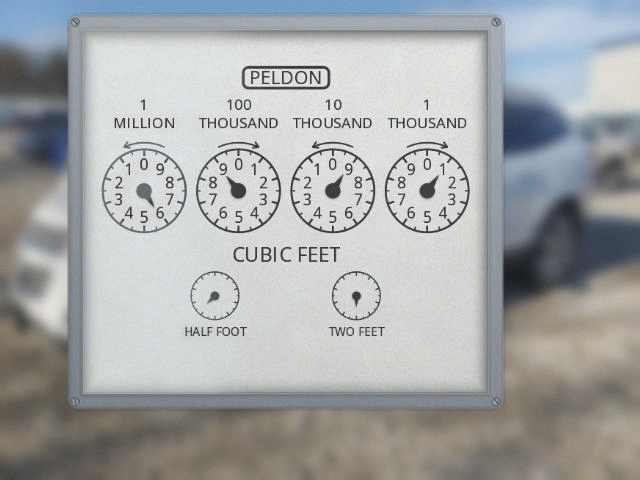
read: {"value": 589100, "unit": "ft³"}
